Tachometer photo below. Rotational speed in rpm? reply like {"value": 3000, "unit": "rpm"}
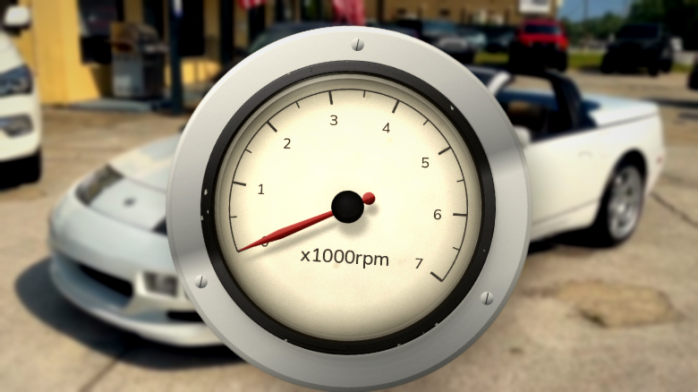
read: {"value": 0, "unit": "rpm"}
